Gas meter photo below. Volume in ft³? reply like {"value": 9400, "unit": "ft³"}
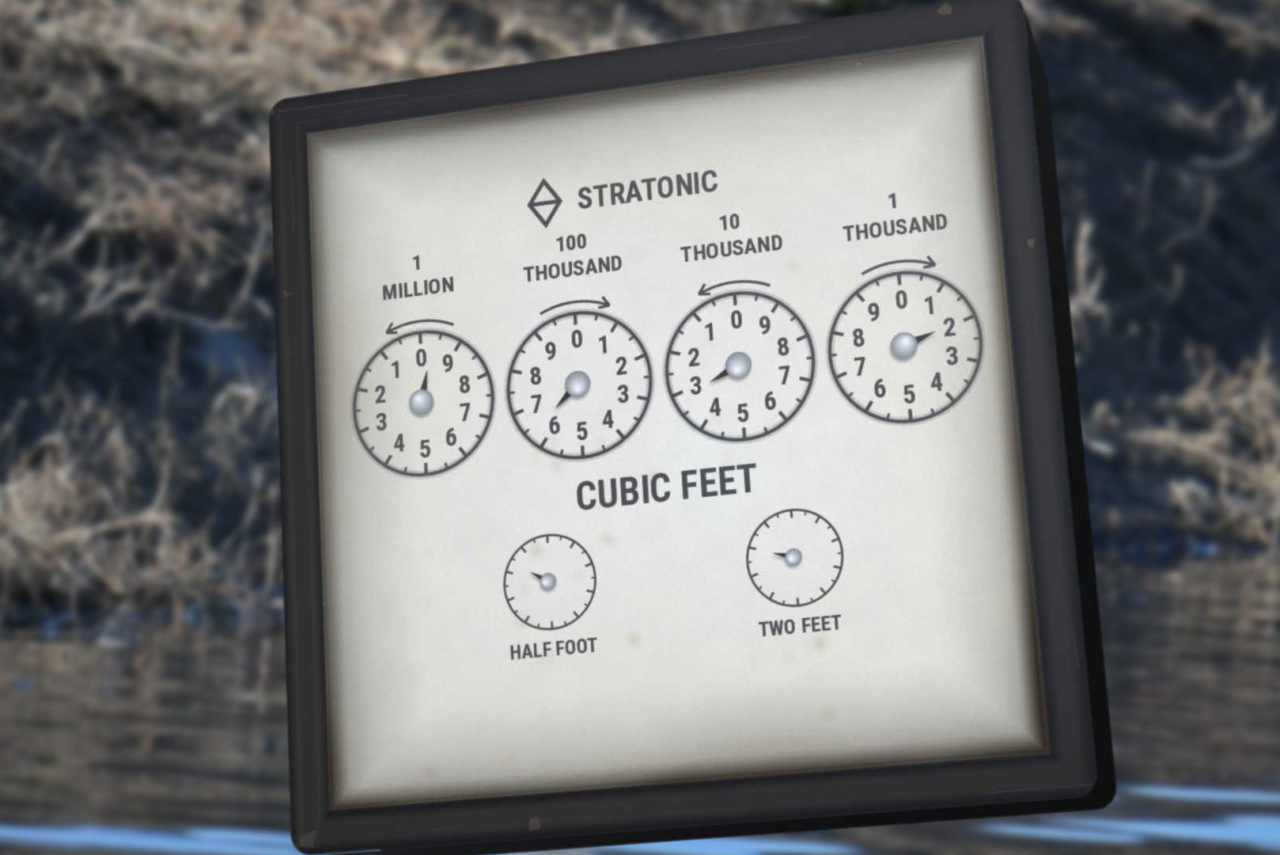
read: {"value": 963200, "unit": "ft³"}
